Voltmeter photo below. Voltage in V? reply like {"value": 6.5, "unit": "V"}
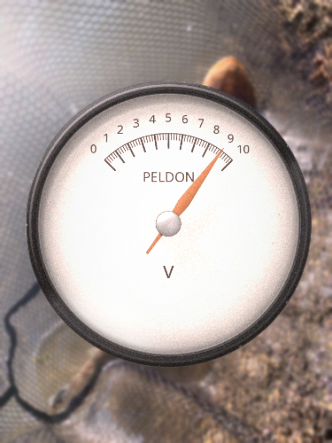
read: {"value": 9, "unit": "V"}
